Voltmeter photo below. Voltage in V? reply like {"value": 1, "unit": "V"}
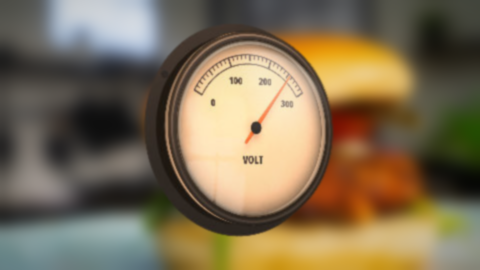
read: {"value": 250, "unit": "V"}
